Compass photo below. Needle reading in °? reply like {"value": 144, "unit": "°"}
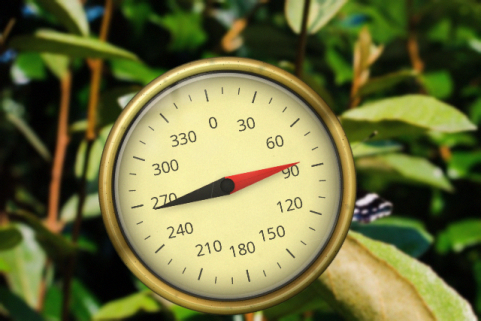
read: {"value": 85, "unit": "°"}
